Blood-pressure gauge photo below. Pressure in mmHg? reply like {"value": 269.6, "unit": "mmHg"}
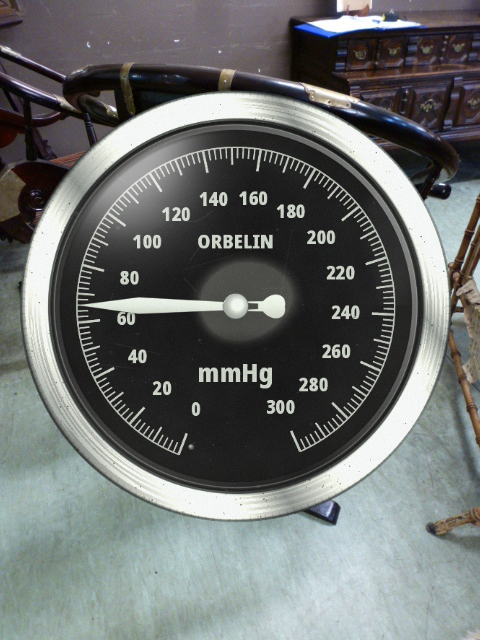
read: {"value": 66, "unit": "mmHg"}
